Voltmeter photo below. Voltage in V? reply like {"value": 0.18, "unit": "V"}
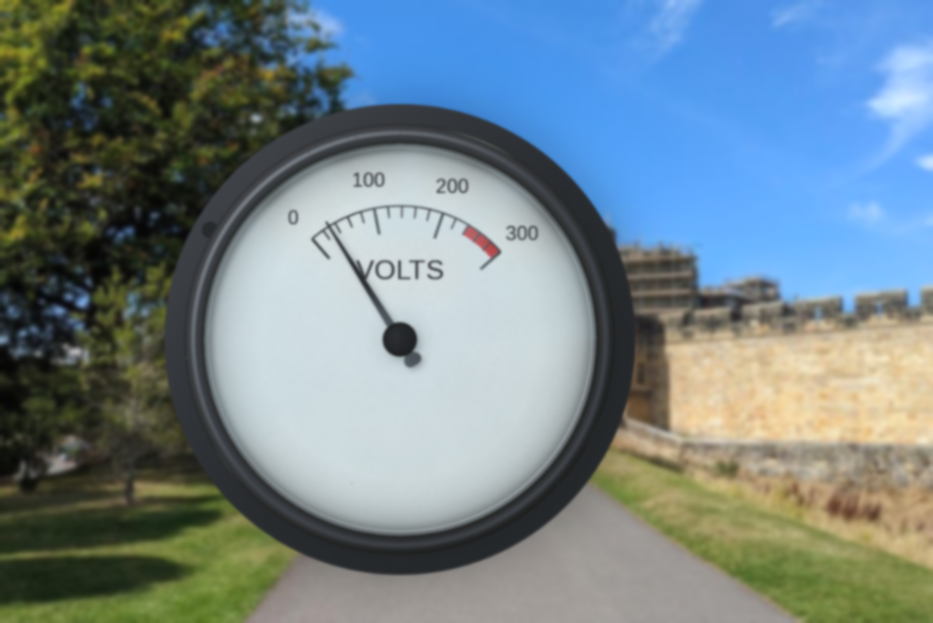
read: {"value": 30, "unit": "V"}
